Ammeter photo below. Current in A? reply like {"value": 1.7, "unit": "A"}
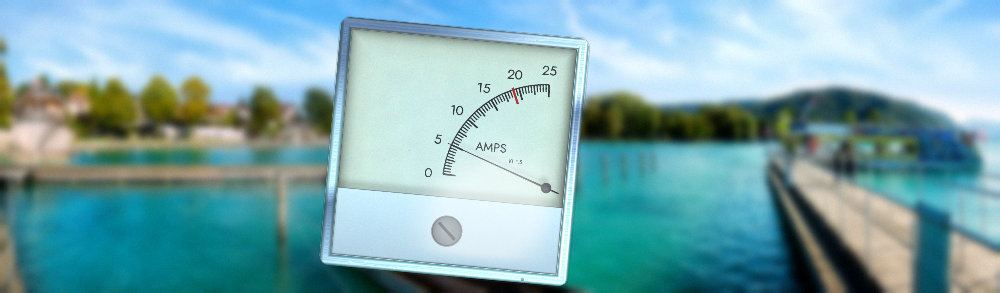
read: {"value": 5, "unit": "A"}
